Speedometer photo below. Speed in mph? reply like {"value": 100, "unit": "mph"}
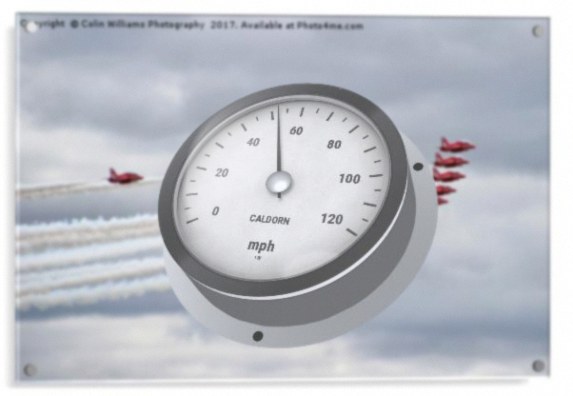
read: {"value": 52.5, "unit": "mph"}
